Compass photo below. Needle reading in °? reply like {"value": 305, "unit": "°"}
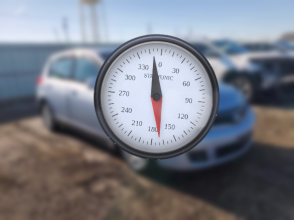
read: {"value": 170, "unit": "°"}
